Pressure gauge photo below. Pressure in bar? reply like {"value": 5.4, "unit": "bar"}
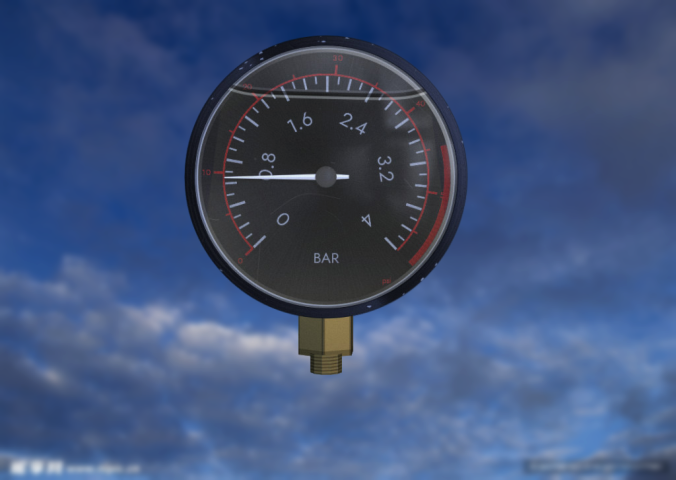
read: {"value": 0.65, "unit": "bar"}
